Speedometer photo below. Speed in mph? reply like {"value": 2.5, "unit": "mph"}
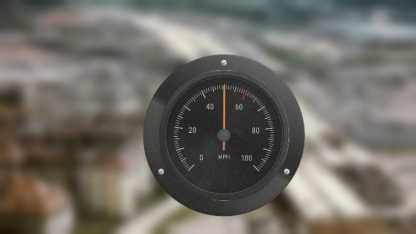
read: {"value": 50, "unit": "mph"}
